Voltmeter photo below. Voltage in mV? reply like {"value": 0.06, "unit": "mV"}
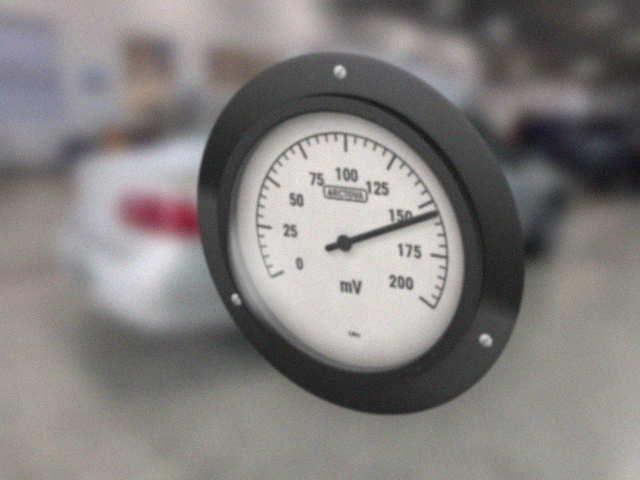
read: {"value": 155, "unit": "mV"}
